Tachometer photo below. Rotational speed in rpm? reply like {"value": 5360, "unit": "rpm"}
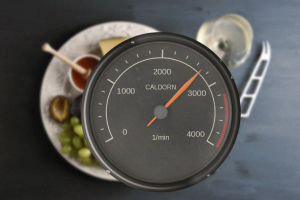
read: {"value": 2700, "unit": "rpm"}
